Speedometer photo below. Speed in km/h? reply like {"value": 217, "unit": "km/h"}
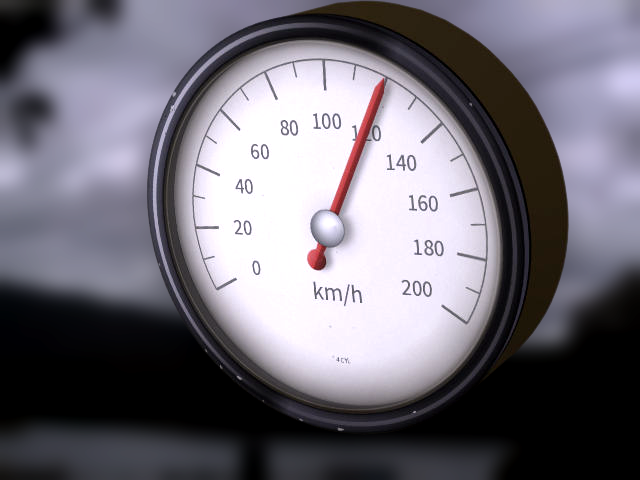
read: {"value": 120, "unit": "km/h"}
